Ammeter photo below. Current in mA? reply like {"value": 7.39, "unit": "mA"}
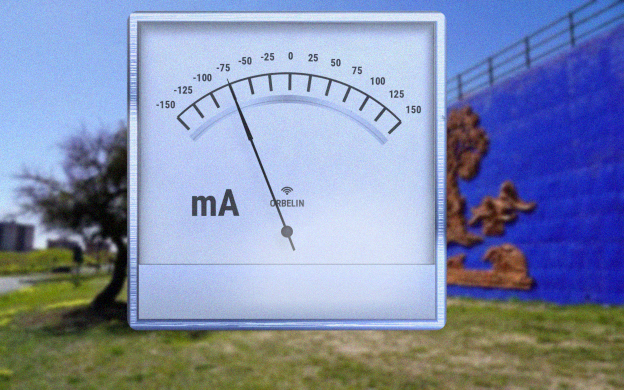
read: {"value": -75, "unit": "mA"}
